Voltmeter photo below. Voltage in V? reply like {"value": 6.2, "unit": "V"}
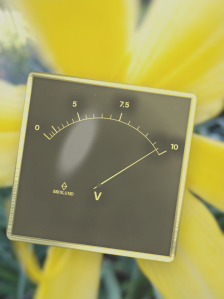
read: {"value": 9.75, "unit": "V"}
